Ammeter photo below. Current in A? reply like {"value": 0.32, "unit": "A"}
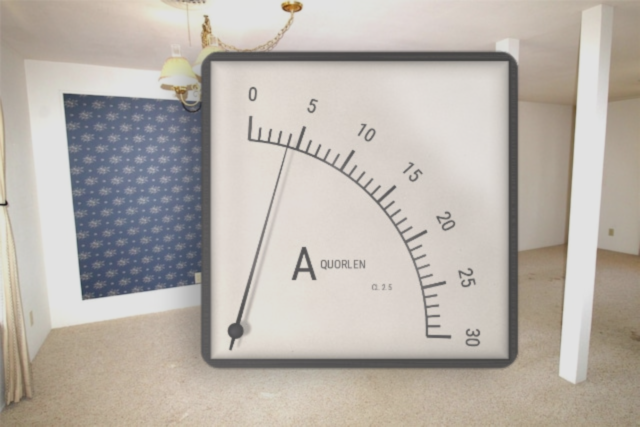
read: {"value": 4, "unit": "A"}
